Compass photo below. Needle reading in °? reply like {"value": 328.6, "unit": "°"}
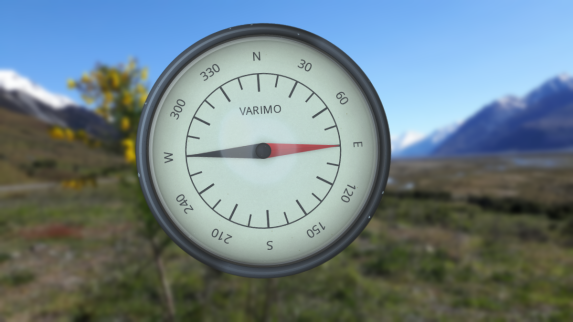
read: {"value": 90, "unit": "°"}
